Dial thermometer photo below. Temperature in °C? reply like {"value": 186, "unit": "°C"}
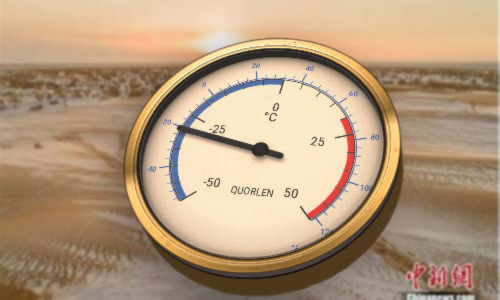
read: {"value": -30, "unit": "°C"}
